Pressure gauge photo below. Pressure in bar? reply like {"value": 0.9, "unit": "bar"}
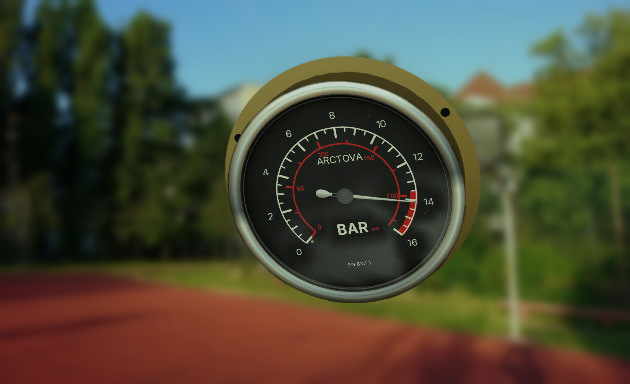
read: {"value": 14, "unit": "bar"}
